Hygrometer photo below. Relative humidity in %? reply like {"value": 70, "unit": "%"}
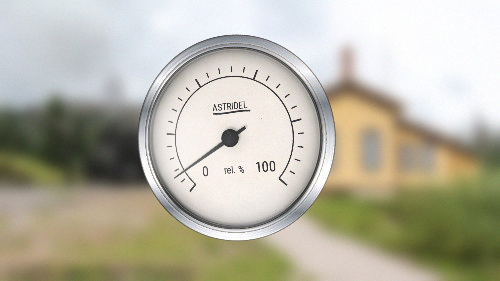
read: {"value": 6, "unit": "%"}
